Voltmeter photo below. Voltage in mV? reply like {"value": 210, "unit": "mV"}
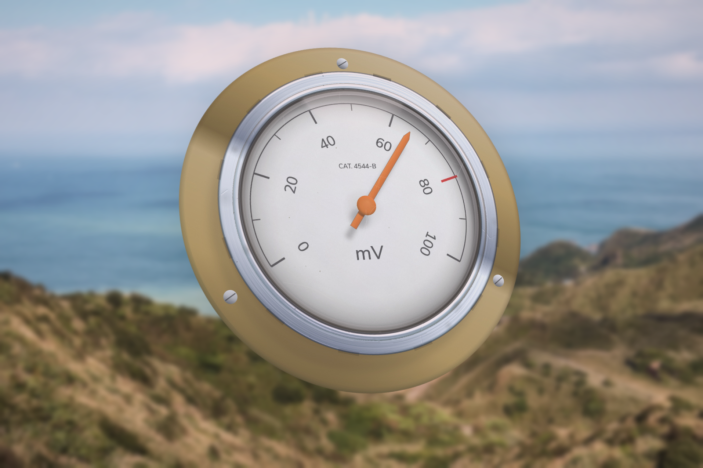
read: {"value": 65, "unit": "mV"}
